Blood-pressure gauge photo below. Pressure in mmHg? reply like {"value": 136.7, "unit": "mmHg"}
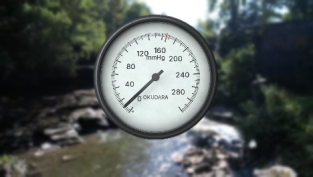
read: {"value": 10, "unit": "mmHg"}
